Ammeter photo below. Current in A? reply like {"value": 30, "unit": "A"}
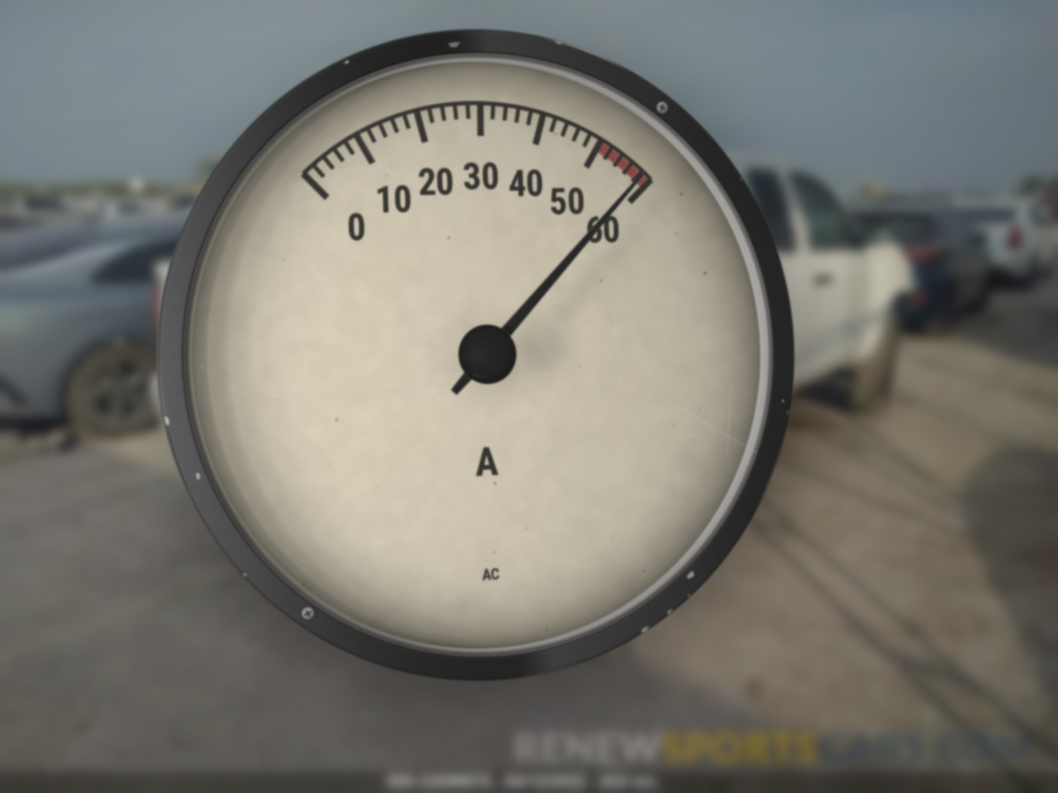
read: {"value": 58, "unit": "A"}
